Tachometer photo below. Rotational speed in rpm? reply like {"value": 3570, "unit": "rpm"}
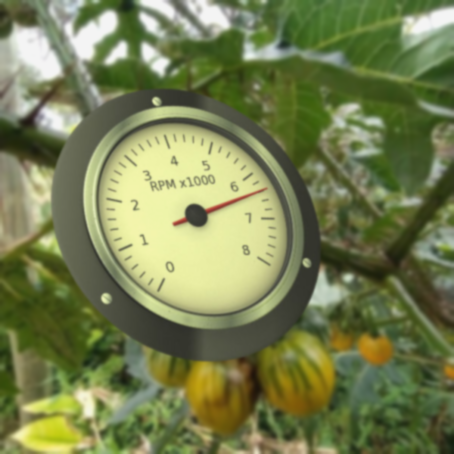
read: {"value": 6400, "unit": "rpm"}
